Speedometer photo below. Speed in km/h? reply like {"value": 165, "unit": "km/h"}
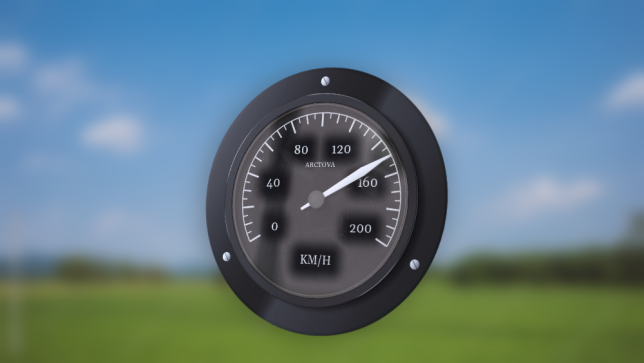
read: {"value": 150, "unit": "km/h"}
